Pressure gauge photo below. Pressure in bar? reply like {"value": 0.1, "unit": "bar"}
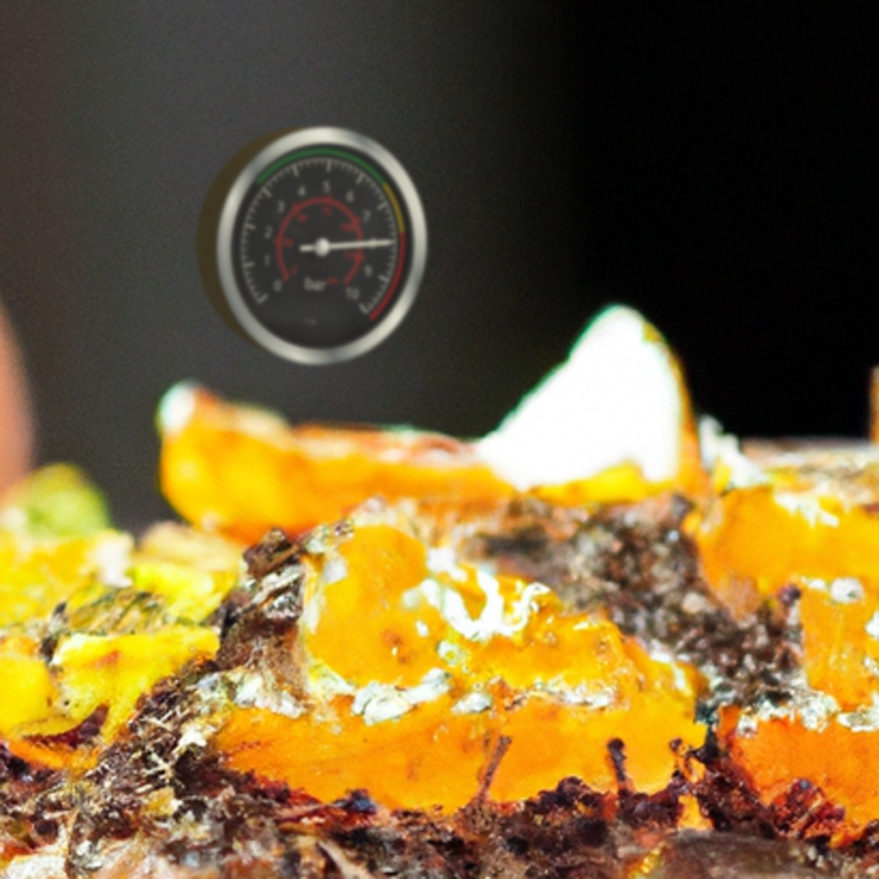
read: {"value": 8, "unit": "bar"}
